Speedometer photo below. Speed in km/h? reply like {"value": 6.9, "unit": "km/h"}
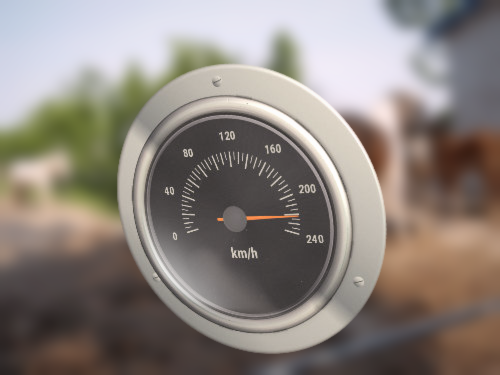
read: {"value": 220, "unit": "km/h"}
